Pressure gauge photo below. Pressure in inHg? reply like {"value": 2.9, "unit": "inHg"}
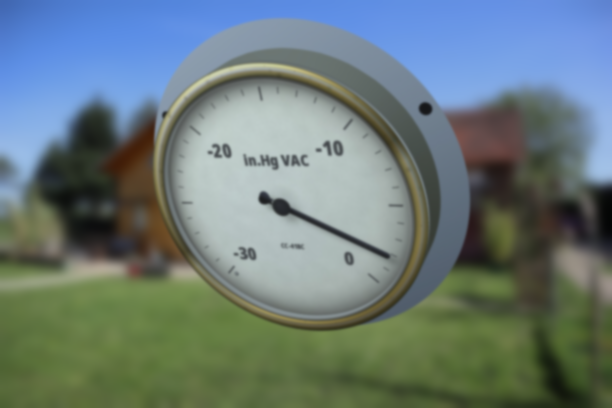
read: {"value": -2, "unit": "inHg"}
